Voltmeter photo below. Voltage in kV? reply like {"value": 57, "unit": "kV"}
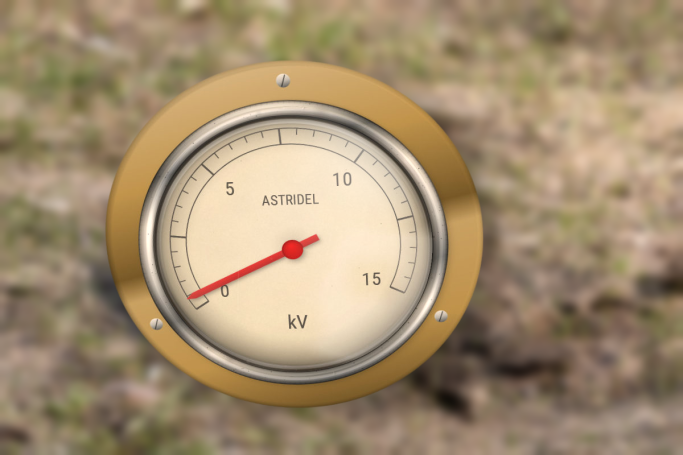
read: {"value": 0.5, "unit": "kV"}
